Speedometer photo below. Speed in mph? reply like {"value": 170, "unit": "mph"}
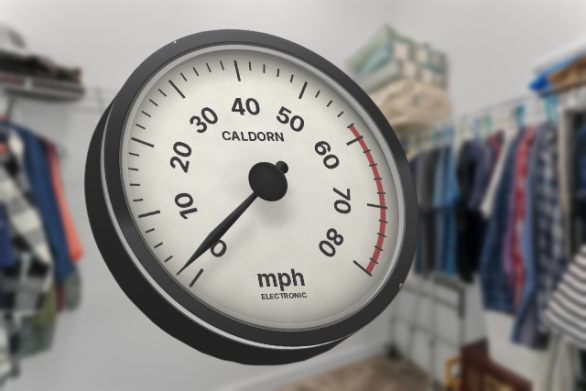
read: {"value": 2, "unit": "mph"}
